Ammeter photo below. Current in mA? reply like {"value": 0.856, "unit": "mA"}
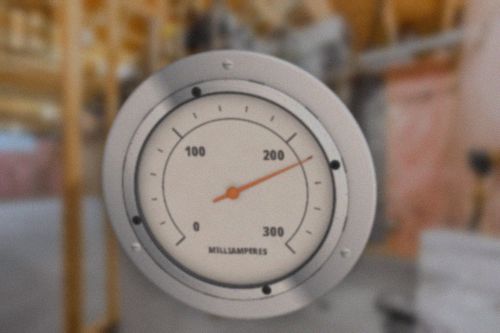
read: {"value": 220, "unit": "mA"}
